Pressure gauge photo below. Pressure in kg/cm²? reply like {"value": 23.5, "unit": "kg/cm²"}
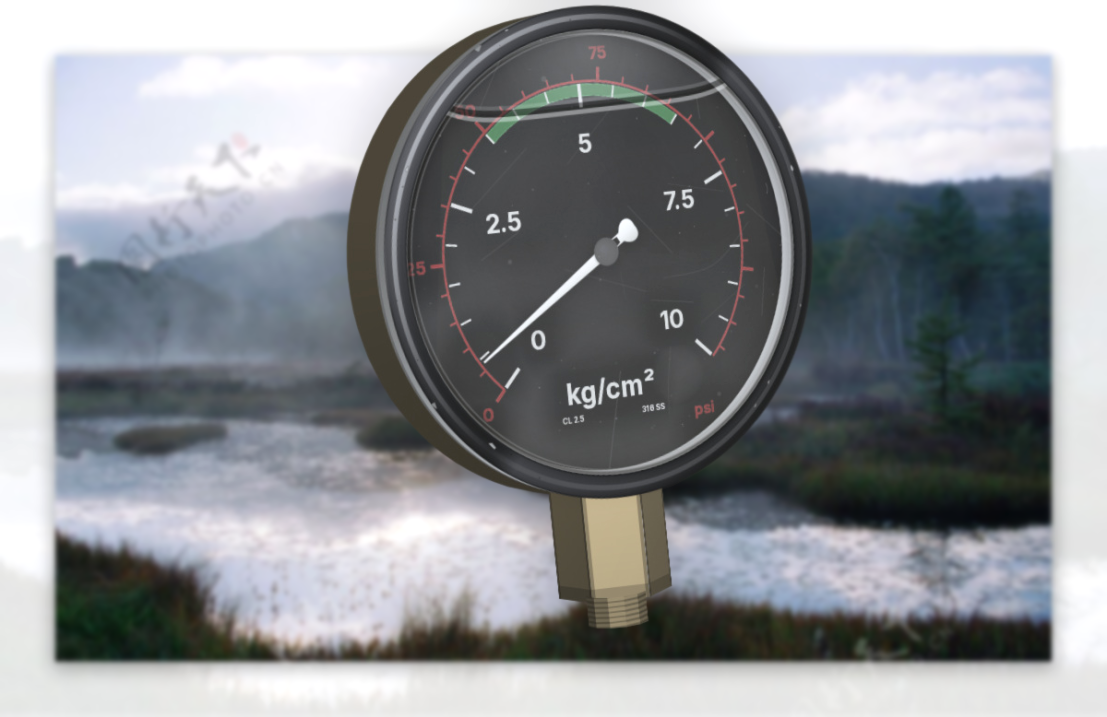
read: {"value": 0.5, "unit": "kg/cm²"}
